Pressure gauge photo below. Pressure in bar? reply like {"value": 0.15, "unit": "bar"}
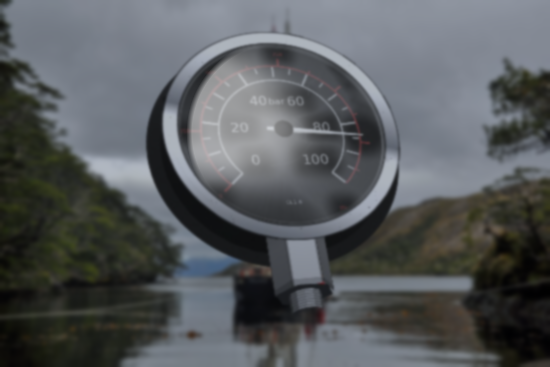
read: {"value": 85, "unit": "bar"}
